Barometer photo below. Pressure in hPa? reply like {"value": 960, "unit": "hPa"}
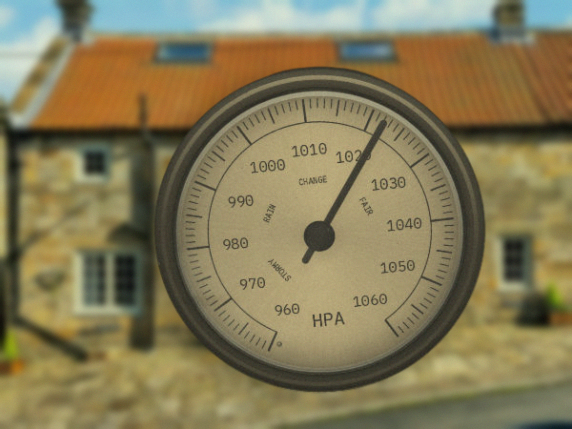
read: {"value": 1022, "unit": "hPa"}
